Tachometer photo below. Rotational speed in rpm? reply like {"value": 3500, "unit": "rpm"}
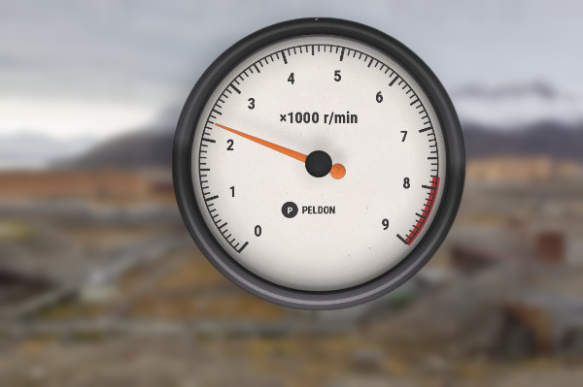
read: {"value": 2300, "unit": "rpm"}
